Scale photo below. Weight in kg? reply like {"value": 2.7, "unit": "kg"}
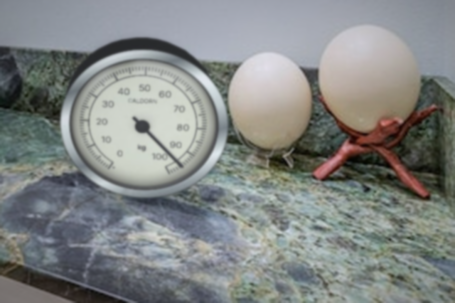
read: {"value": 95, "unit": "kg"}
